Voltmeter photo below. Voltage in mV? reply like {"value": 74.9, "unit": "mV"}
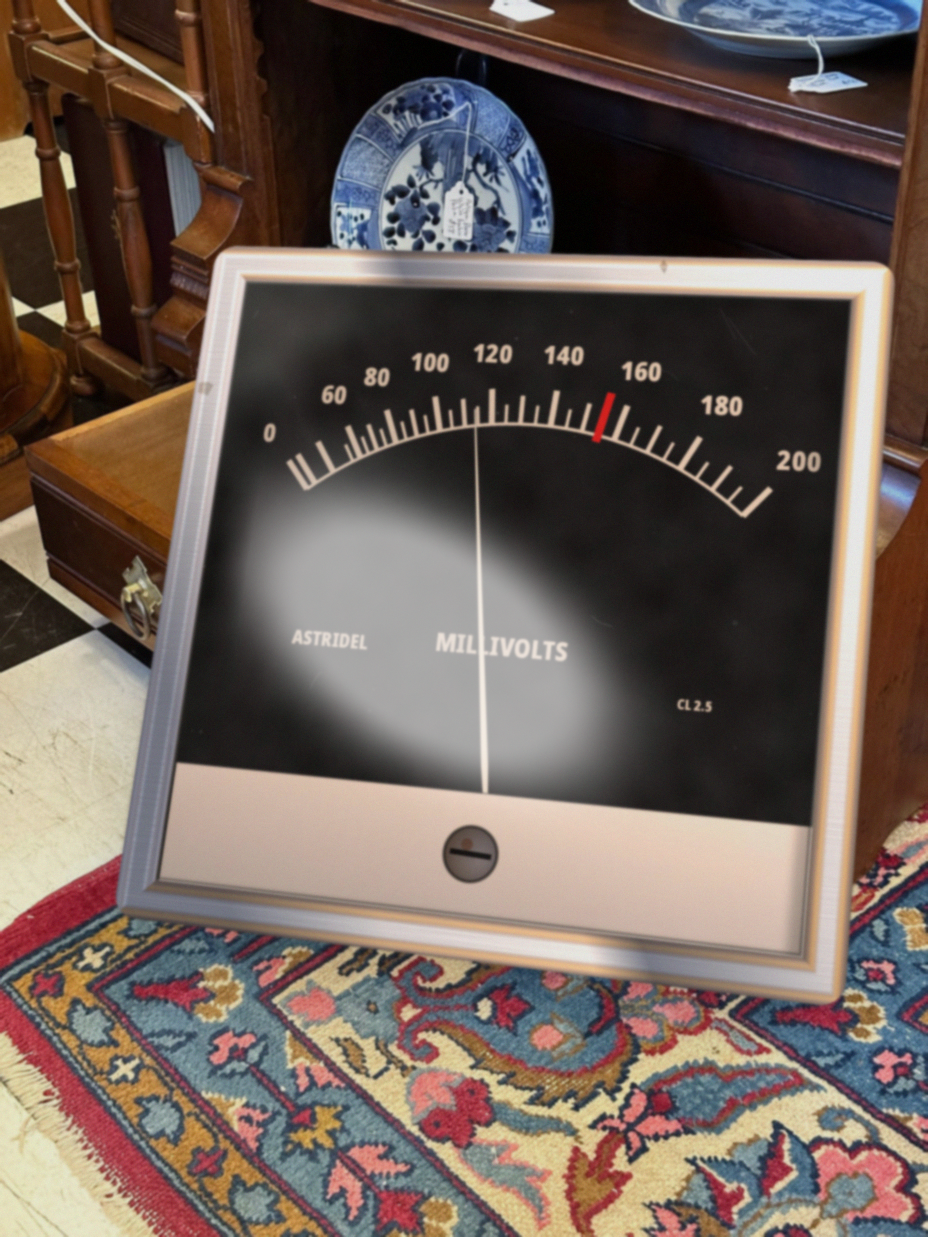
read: {"value": 115, "unit": "mV"}
